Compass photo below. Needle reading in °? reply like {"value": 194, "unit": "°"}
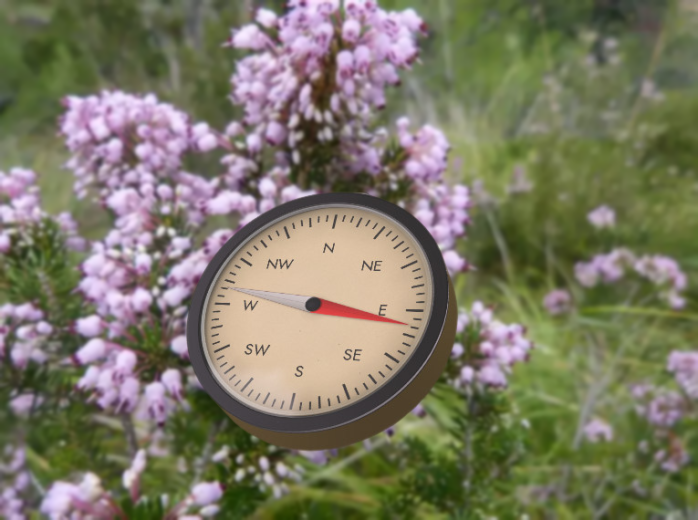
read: {"value": 100, "unit": "°"}
